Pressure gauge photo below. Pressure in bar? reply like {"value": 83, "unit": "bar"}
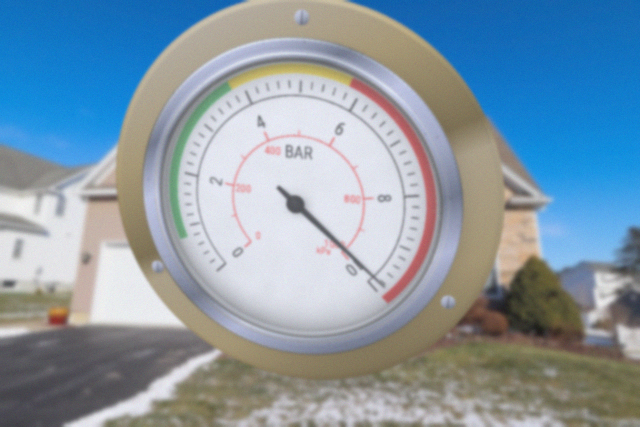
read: {"value": 9.8, "unit": "bar"}
